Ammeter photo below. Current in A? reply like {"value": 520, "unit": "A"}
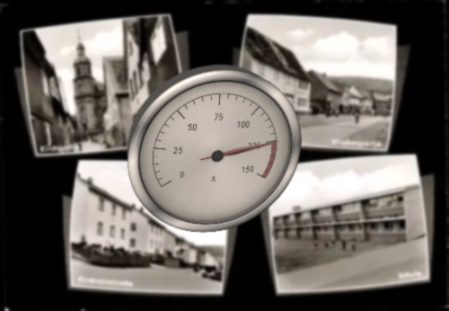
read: {"value": 125, "unit": "A"}
